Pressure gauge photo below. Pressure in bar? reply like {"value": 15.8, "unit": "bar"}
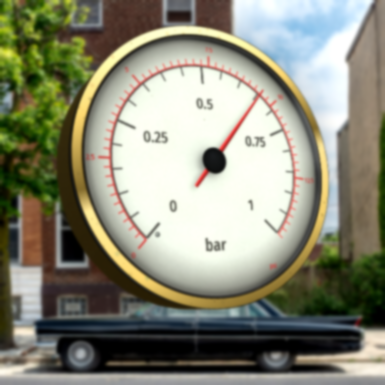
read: {"value": 0.65, "unit": "bar"}
